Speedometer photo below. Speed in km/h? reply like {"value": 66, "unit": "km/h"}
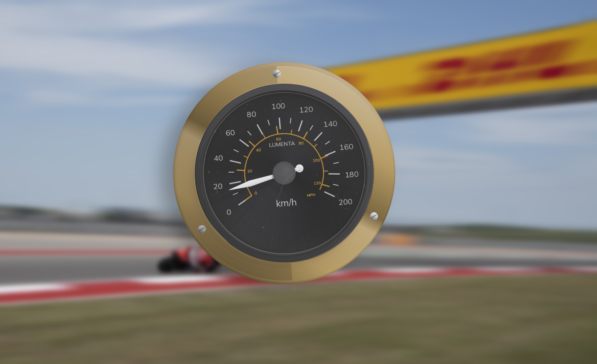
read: {"value": 15, "unit": "km/h"}
